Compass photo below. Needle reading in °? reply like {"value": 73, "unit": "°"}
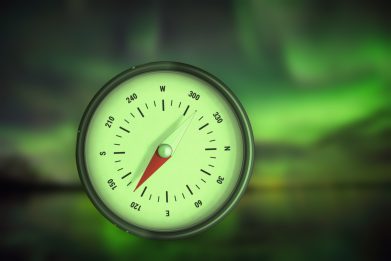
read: {"value": 130, "unit": "°"}
